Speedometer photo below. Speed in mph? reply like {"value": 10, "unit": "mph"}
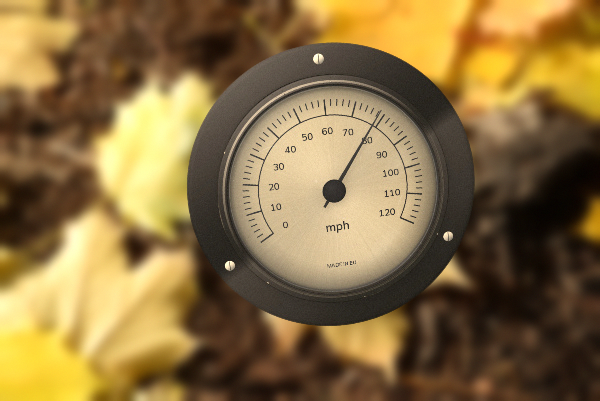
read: {"value": 78, "unit": "mph"}
